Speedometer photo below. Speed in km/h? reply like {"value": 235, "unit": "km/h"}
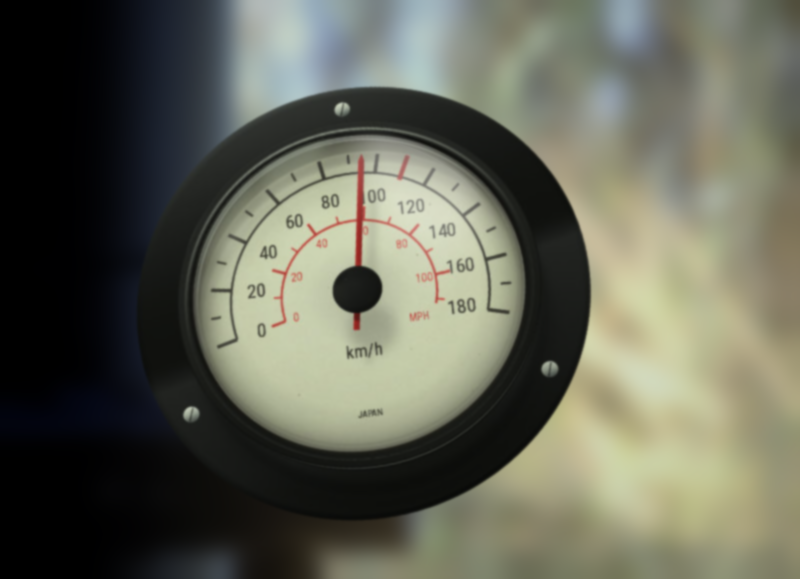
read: {"value": 95, "unit": "km/h"}
